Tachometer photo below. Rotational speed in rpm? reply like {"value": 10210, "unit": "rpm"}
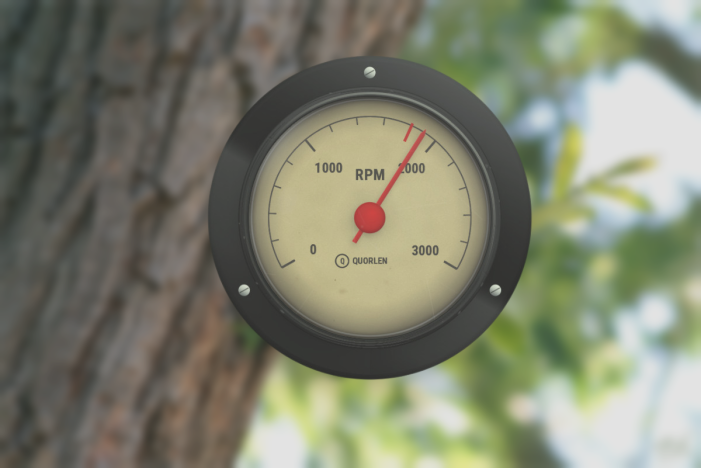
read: {"value": 1900, "unit": "rpm"}
